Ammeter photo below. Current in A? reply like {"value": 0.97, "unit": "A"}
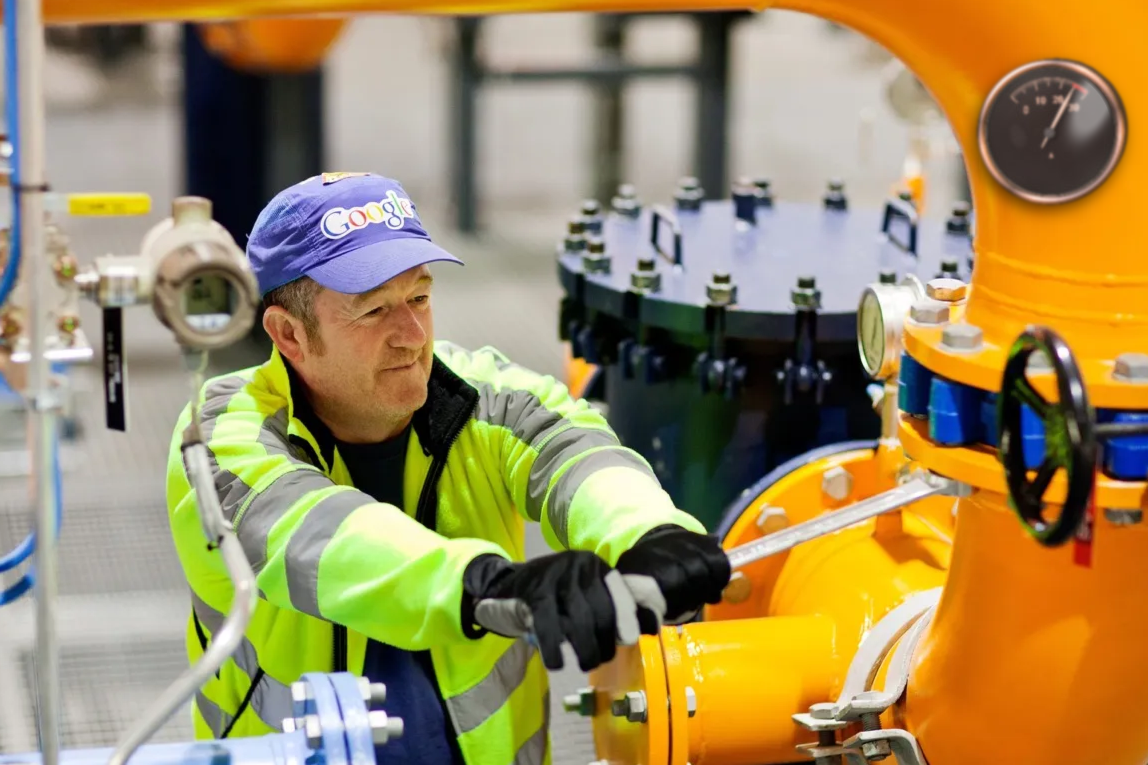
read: {"value": 25, "unit": "A"}
